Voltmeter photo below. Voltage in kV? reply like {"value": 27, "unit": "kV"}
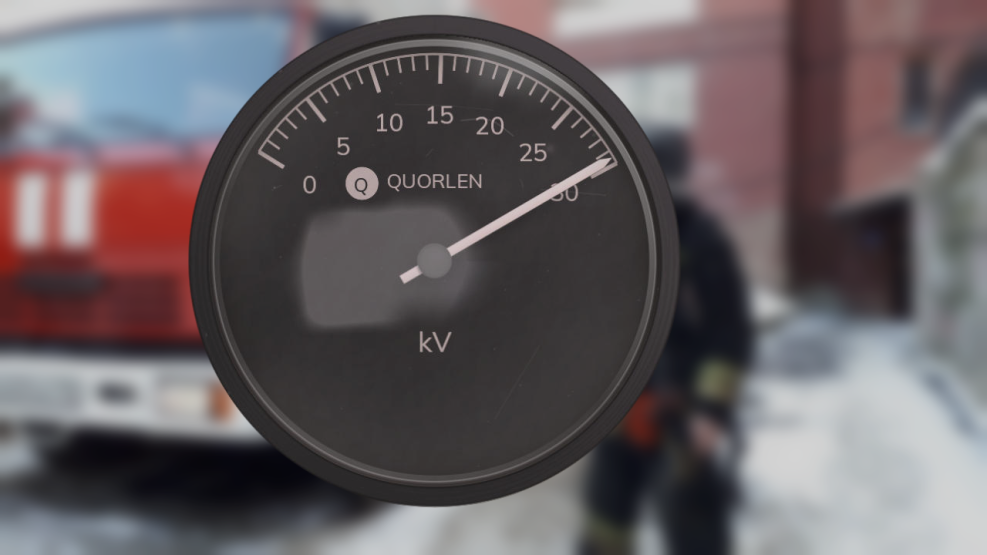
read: {"value": 29.5, "unit": "kV"}
